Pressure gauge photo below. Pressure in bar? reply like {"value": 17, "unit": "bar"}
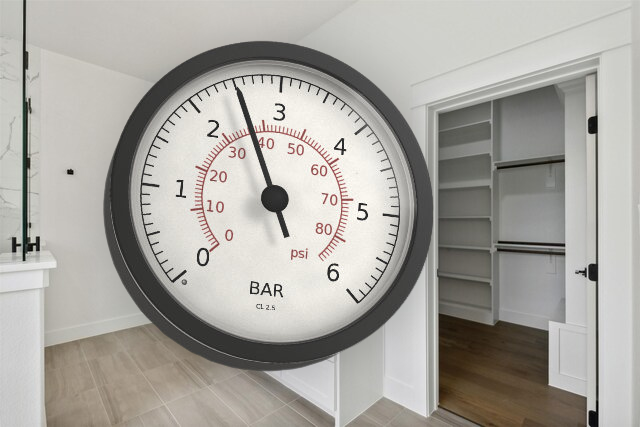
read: {"value": 2.5, "unit": "bar"}
